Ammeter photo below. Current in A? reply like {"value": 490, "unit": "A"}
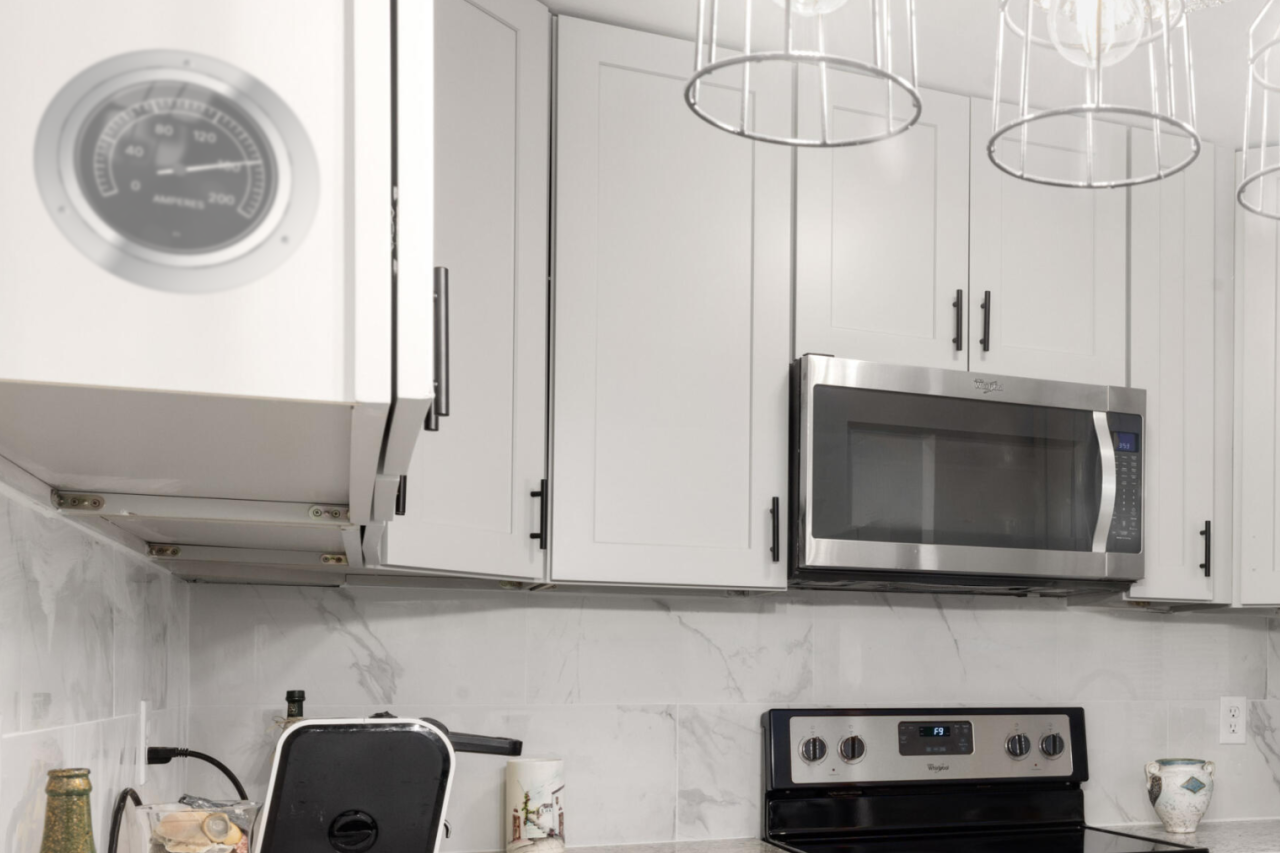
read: {"value": 160, "unit": "A"}
